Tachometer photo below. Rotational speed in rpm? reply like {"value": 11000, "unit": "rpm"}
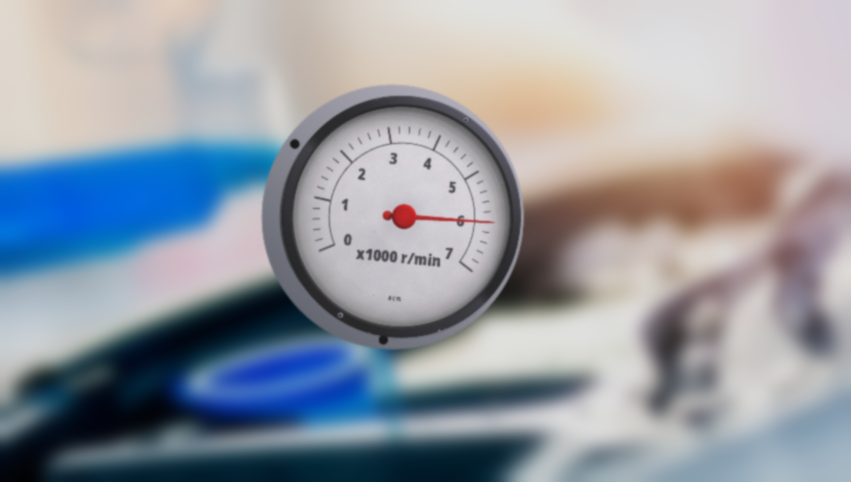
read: {"value": 6000, "unit": "rpm"}
